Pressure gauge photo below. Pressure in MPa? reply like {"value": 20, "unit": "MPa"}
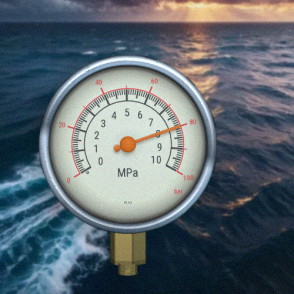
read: {"value": 8, "unit": "MPa"}
